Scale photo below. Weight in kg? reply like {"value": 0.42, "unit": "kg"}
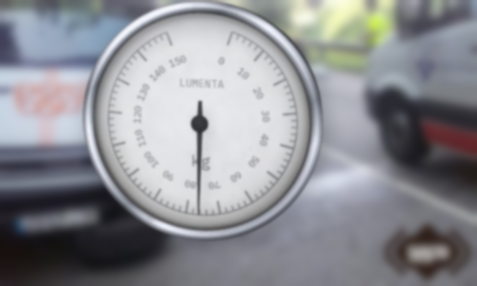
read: {"value": 76, "unit": "kg"}
